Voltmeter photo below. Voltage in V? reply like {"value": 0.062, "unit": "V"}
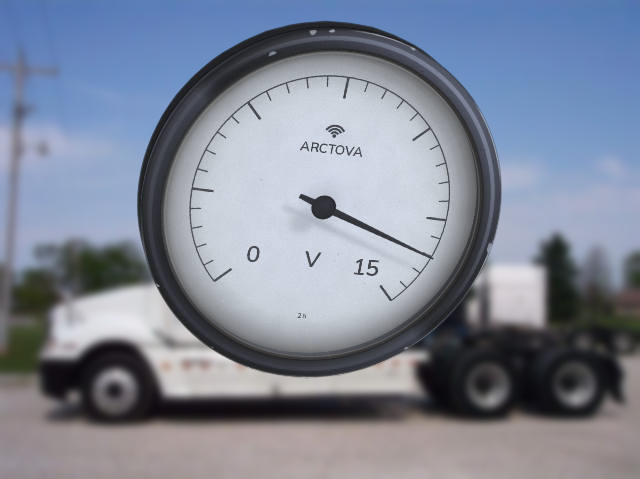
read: {"value": 13.5, "unit": "V"}
